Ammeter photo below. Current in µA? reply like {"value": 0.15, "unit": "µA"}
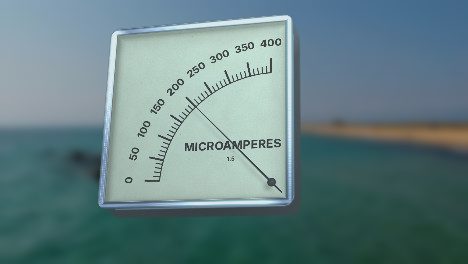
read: {"value": 200, "unit": "µA"}
